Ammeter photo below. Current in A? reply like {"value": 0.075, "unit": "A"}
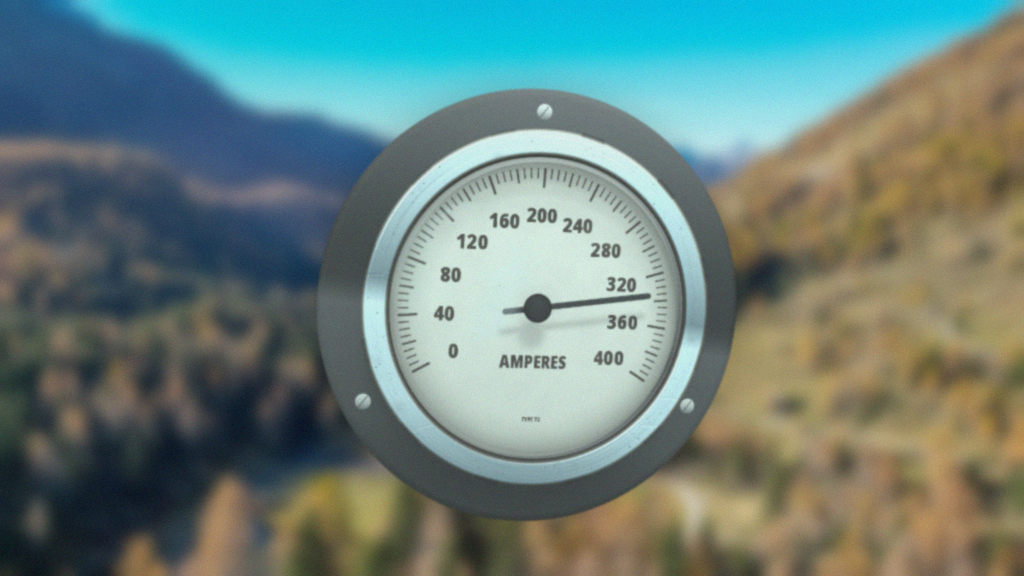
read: {"value": 335, "unit": "A"}
